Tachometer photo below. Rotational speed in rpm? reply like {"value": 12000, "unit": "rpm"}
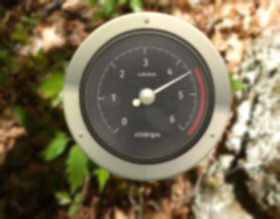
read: {"value": 4400, "unit": "rpm"}
